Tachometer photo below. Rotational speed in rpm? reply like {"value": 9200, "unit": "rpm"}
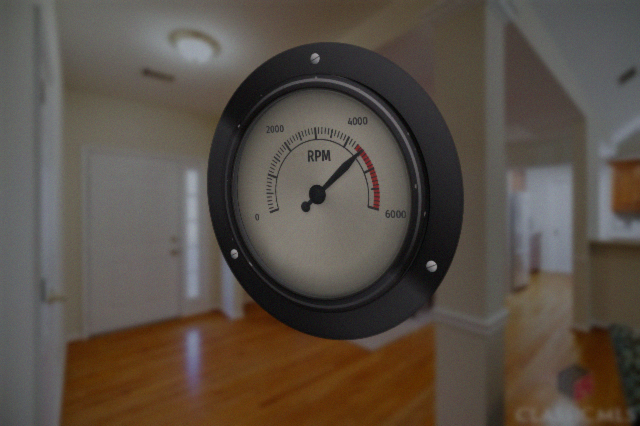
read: {"value": 4500, "unit": "rpm"}
